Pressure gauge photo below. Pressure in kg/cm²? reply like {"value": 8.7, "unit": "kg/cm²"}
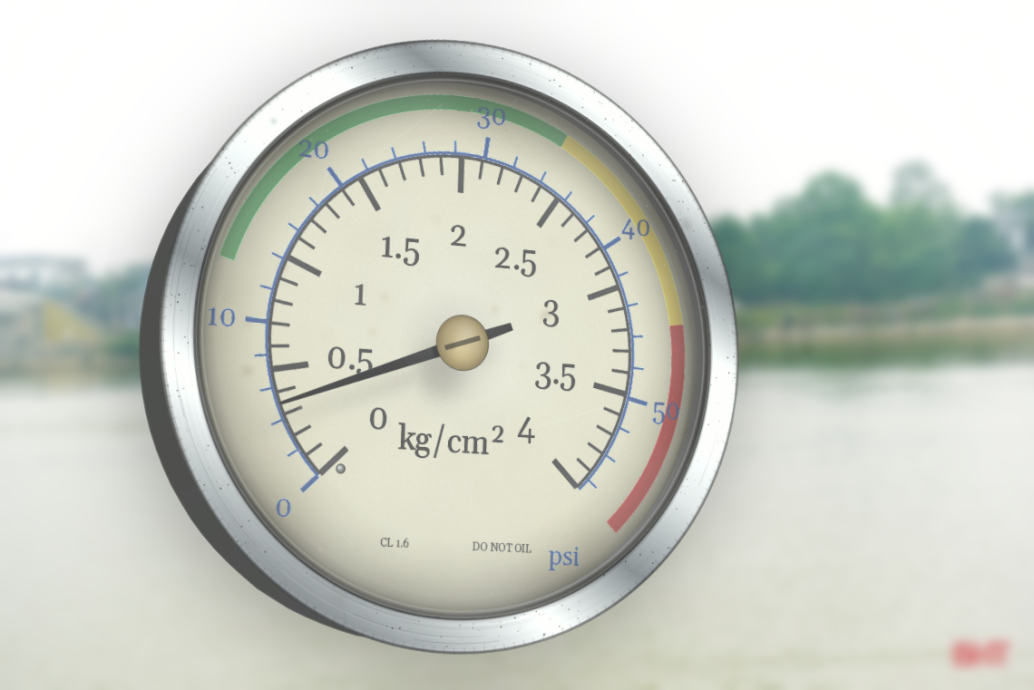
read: {"value": 0.35, "unit": "kg/cm²"}
